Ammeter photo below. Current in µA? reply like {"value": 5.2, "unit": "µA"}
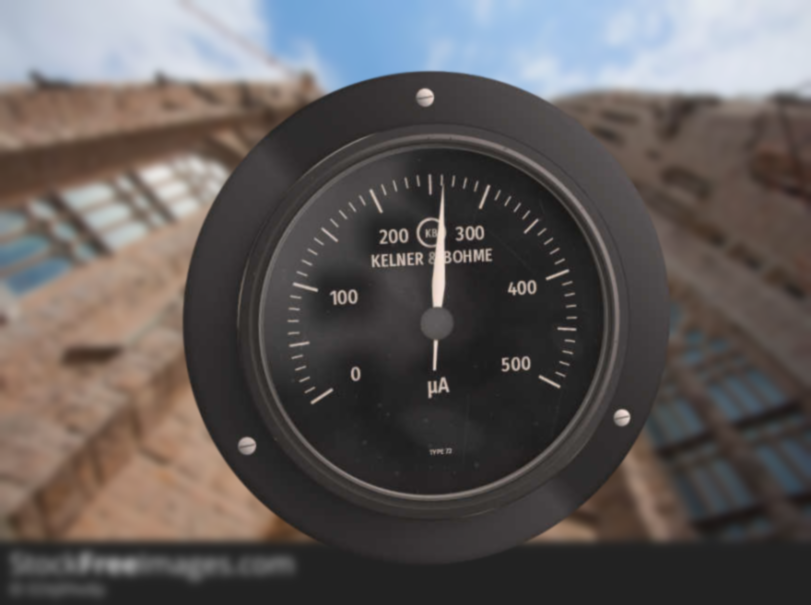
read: {"value": 260, "unit": "µA"}
